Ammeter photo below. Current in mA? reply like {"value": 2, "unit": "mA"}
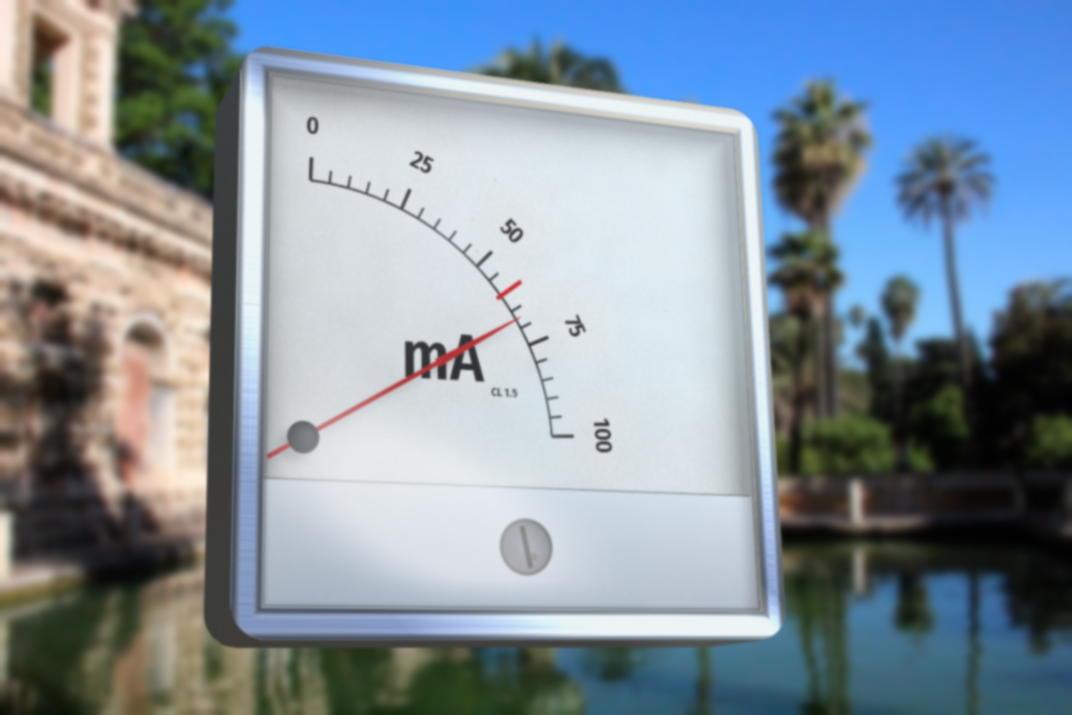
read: {"value": 67.5, "unit": "mA"}
